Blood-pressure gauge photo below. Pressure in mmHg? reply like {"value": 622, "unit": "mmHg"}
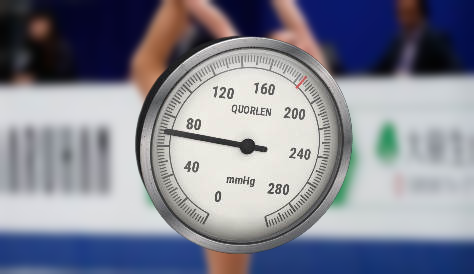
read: {"value": 70, "unit": "mmHg"}
